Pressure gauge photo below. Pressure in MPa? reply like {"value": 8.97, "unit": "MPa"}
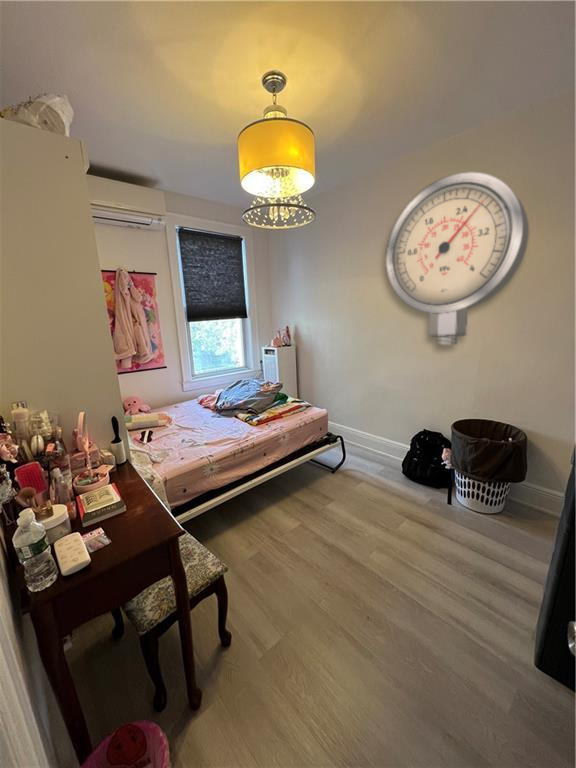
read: {"value": 2.7, "unit": "MPa"}
